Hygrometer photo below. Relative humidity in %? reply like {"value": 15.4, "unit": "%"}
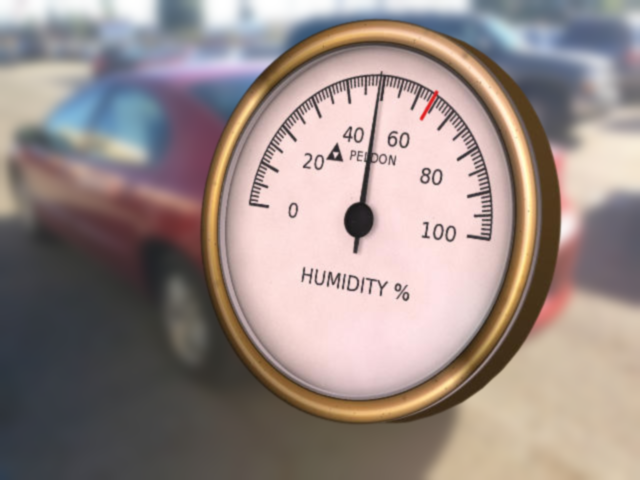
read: {"value": 50, "unit": "%"}
